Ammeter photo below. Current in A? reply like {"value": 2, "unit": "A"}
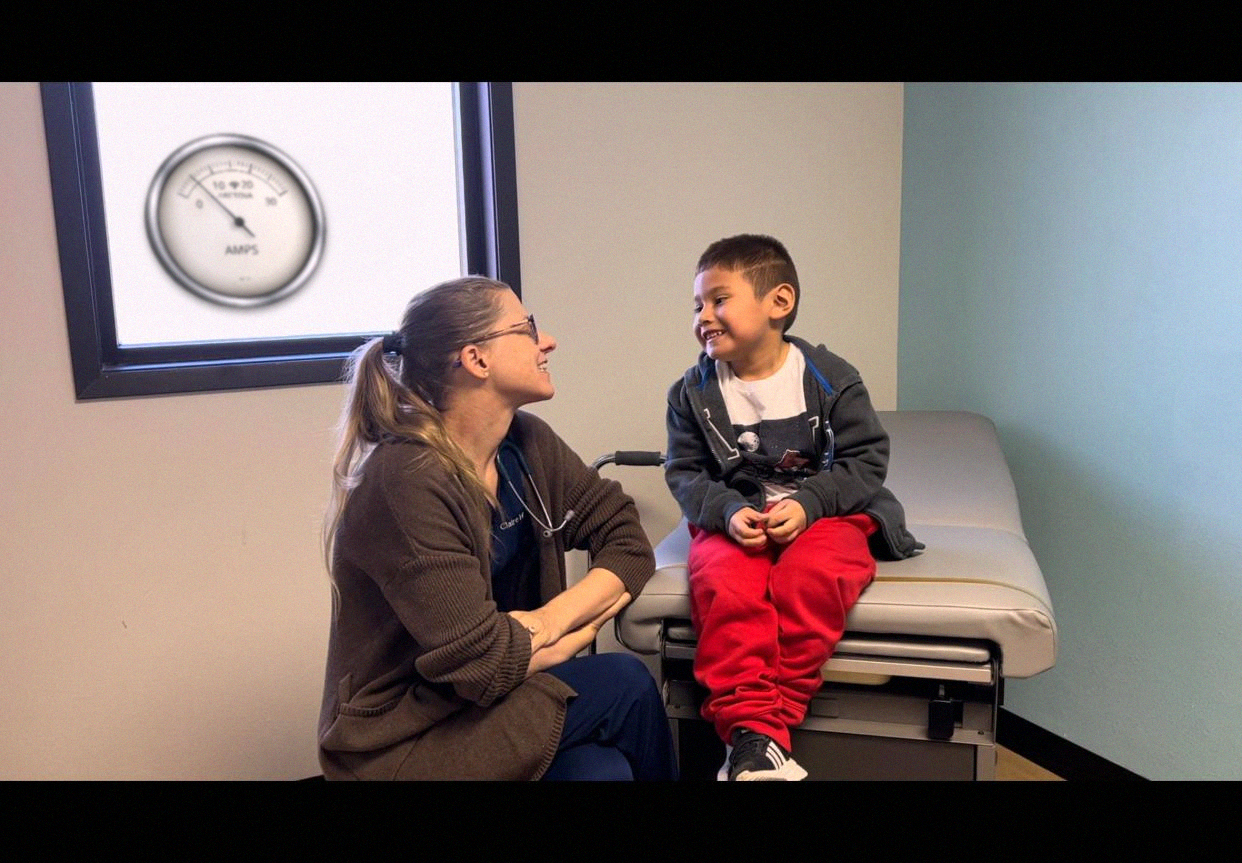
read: {"value": 5, "unit": "A"}
